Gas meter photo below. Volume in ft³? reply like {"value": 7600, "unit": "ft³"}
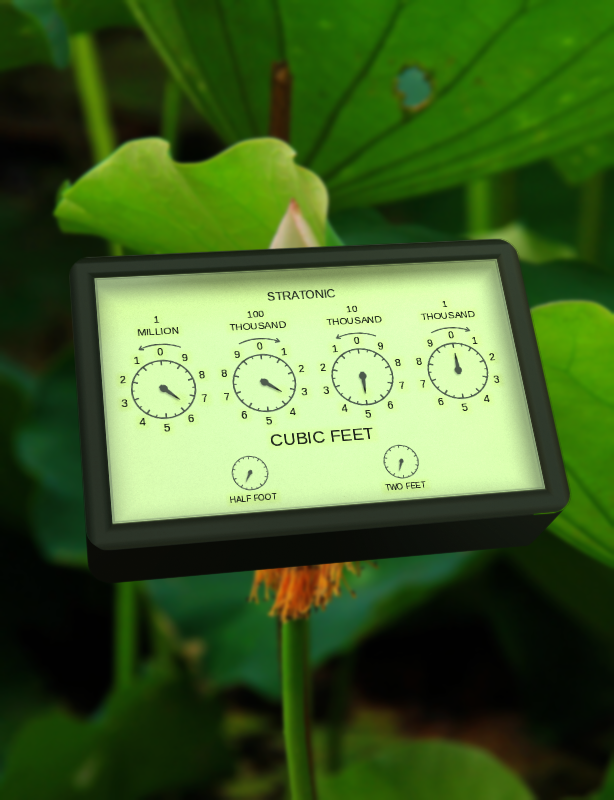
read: {"value": 635000, "unit": "ft³"}
